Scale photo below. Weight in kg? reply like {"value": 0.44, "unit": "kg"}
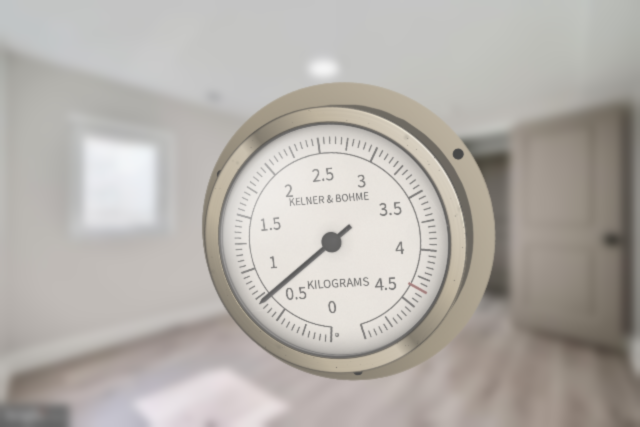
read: {"value": 0.7, "unit": "kg"}
